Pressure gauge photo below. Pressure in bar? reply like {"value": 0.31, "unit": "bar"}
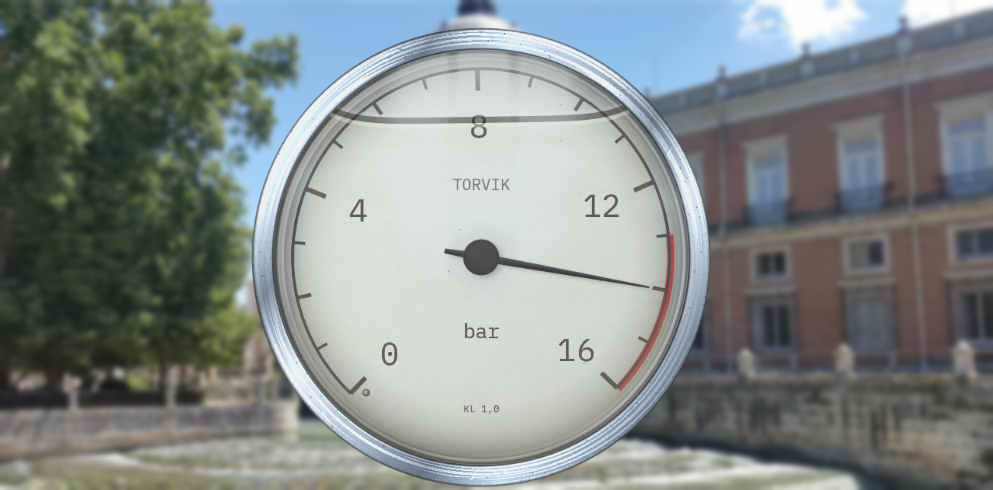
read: {"value": 14, "unit": "bar"}
